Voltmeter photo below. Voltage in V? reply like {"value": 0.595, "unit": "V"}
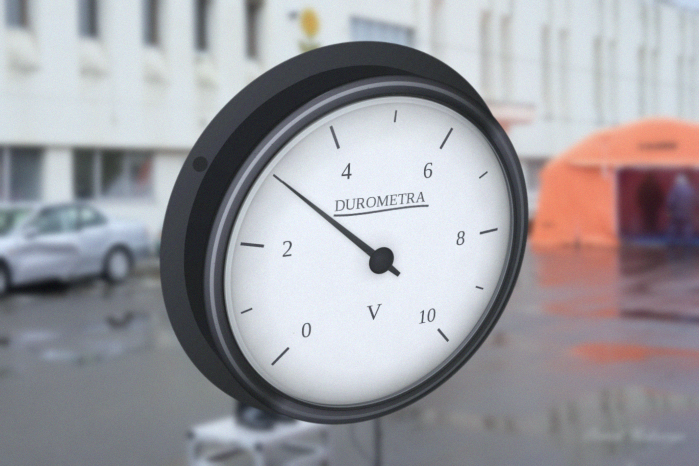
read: {"value": 3, "unit": "V"}
